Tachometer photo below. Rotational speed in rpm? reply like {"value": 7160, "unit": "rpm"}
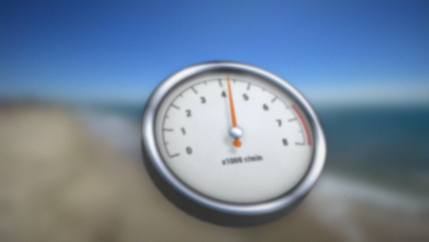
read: {"value": 4250, "unit": "rpm"}
